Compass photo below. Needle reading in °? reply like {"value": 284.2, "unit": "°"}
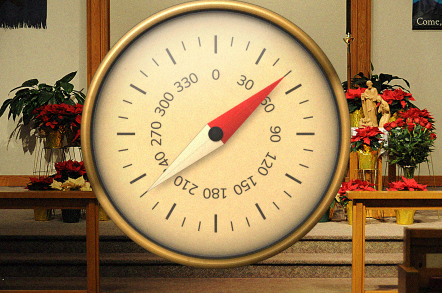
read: {"value": 50, "unit": "°"}
